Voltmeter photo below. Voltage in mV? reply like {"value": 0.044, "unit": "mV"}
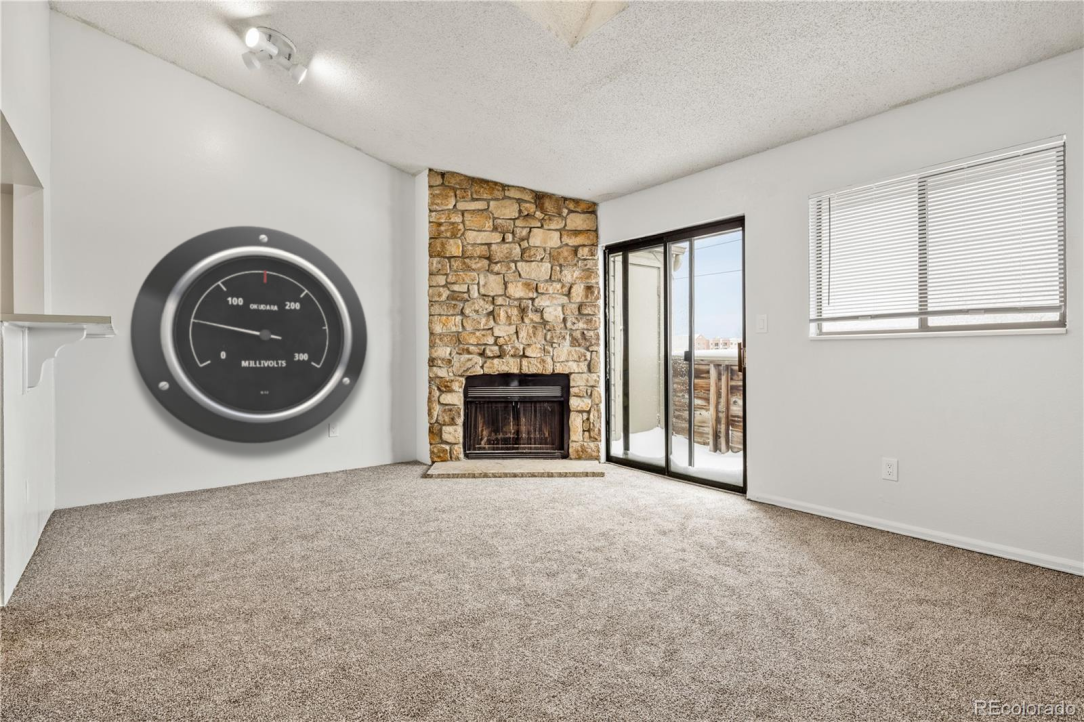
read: {"value": 50, "unit": "mV"}
